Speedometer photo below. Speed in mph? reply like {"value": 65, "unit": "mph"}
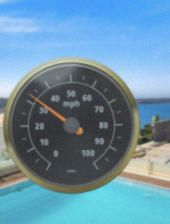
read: {"value": 32.5, "unit": "mph"}
